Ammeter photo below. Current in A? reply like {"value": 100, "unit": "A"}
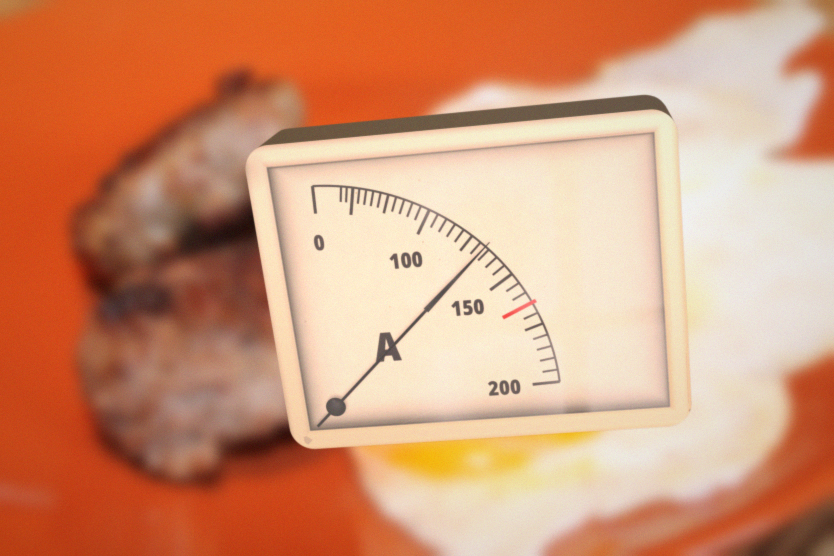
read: {"value": 132.5, "unit": "A"}
